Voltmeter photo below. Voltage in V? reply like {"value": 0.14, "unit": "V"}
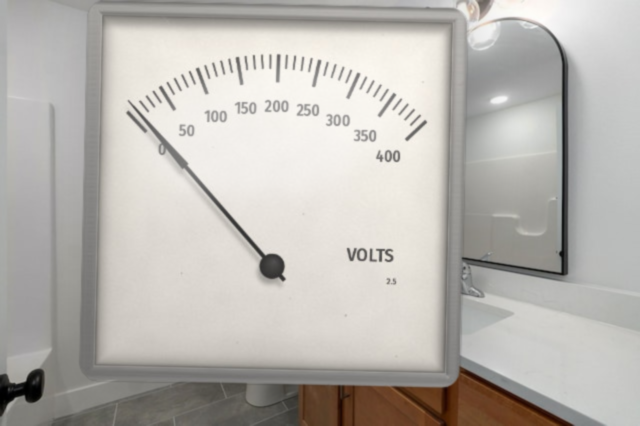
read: {"value": 10, "unit": "V"}
